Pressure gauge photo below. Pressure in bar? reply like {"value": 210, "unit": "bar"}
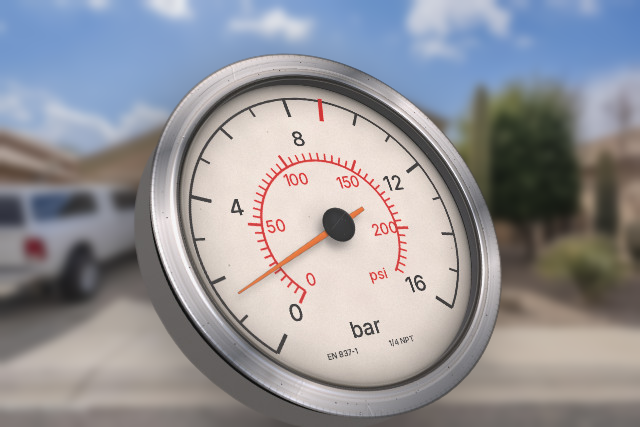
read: {"value": 1.5, "unit": "bar"}
